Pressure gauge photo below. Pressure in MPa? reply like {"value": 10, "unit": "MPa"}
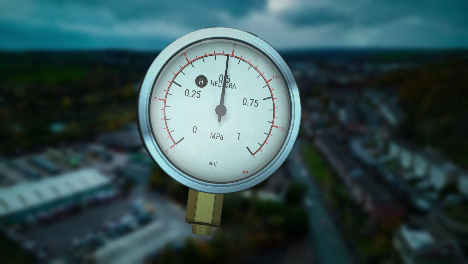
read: {"value": 0.5, "unit": "MPa"}
